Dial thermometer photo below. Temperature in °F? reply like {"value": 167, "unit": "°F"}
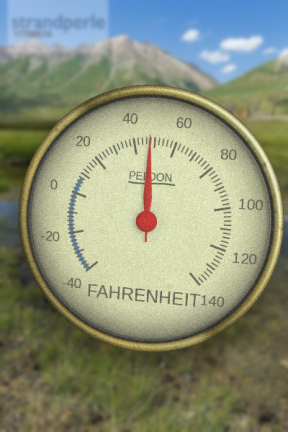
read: {"value": 48, "unit": "°F"}
